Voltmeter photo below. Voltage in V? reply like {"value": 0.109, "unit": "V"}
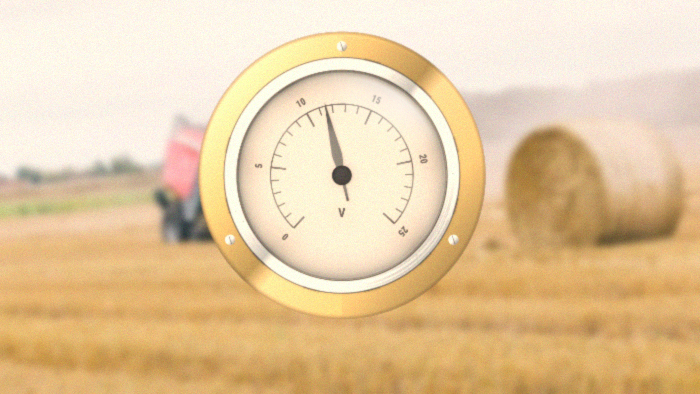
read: {"value": 11.5, "unit": "V"}
